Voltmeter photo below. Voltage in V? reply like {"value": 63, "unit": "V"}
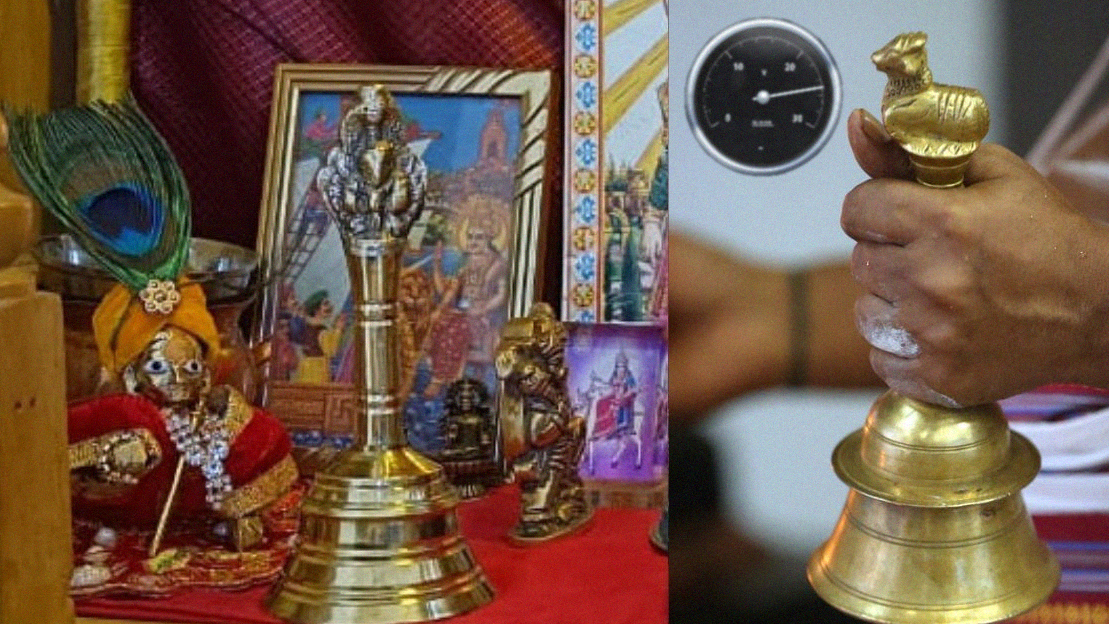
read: {"value": 25, "unit": "V"}
